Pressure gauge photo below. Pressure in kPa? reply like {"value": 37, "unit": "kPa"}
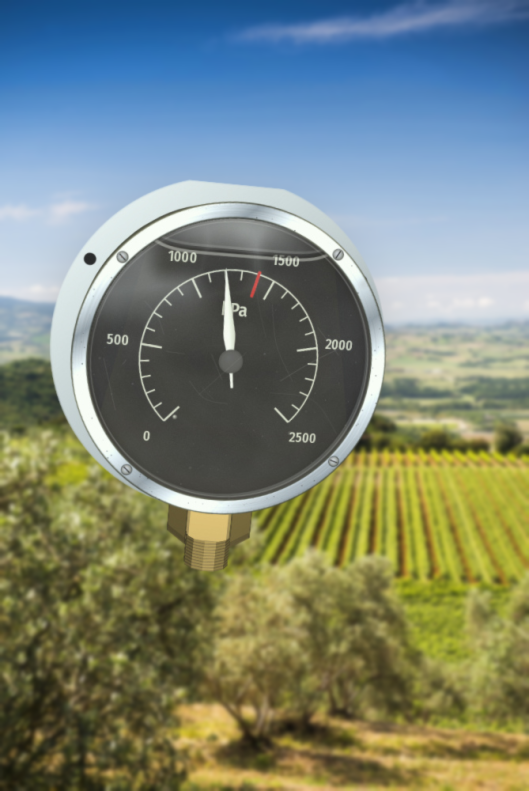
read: {"value": 1200, "unit": "kPa"}
